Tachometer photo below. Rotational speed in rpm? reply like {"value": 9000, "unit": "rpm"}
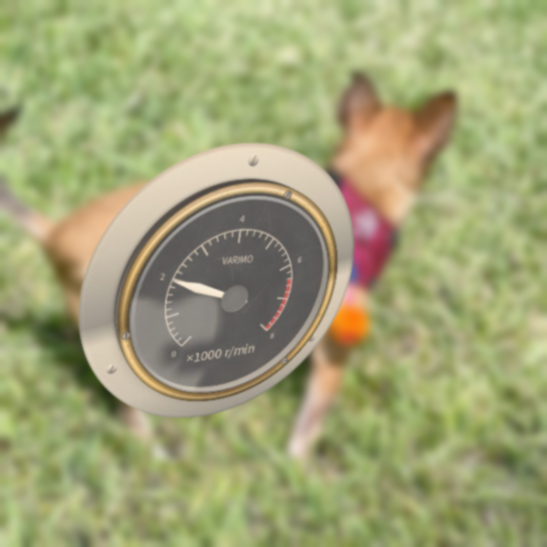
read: {"value": 2000, "unit": "rpm"}
